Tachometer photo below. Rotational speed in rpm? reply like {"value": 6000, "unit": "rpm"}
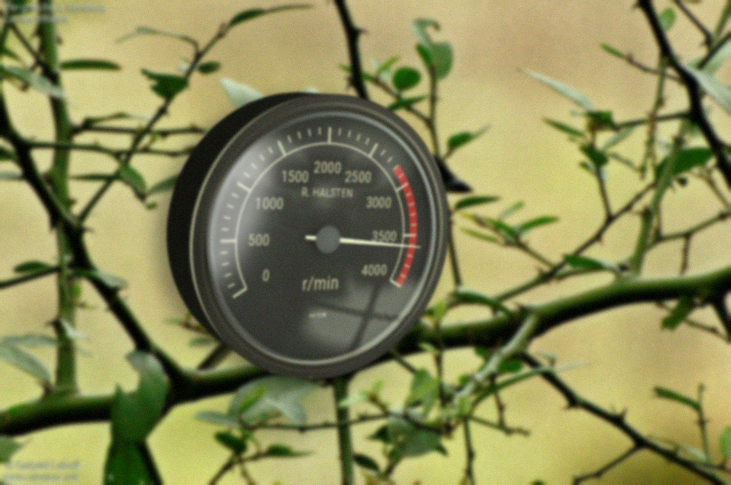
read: {"value": 3600, "unit": "rpm"}
